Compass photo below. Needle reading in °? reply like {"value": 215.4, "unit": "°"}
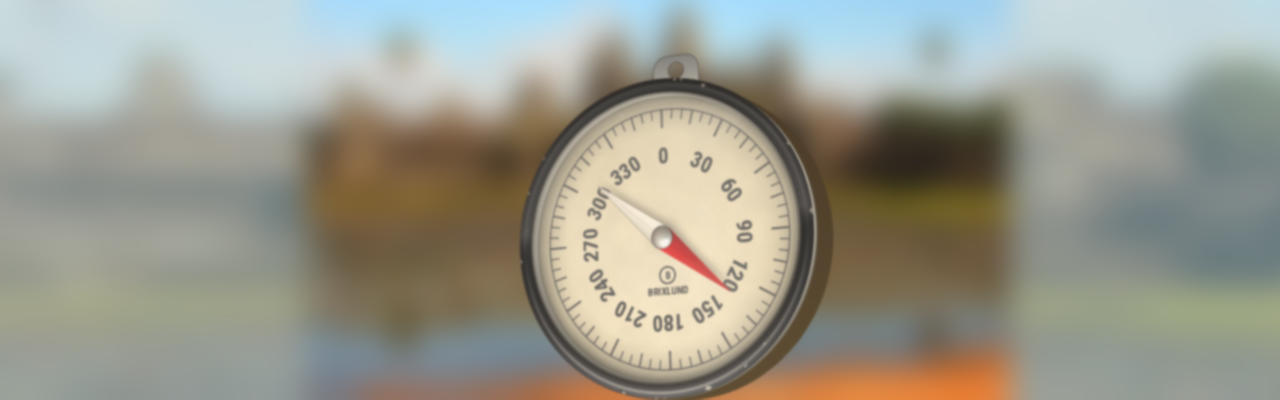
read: {"value": 130, "unit": "°"}
